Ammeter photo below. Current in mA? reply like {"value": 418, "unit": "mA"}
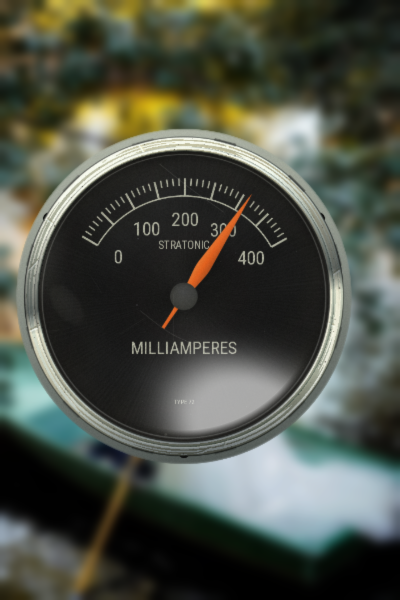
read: {"value": 310, "unit": "mA"}
